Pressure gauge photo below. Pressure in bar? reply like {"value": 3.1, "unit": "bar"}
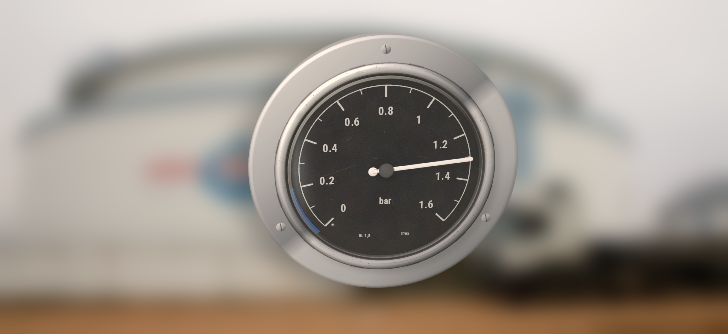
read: {"value": 1.3, "unit": "bar"}
